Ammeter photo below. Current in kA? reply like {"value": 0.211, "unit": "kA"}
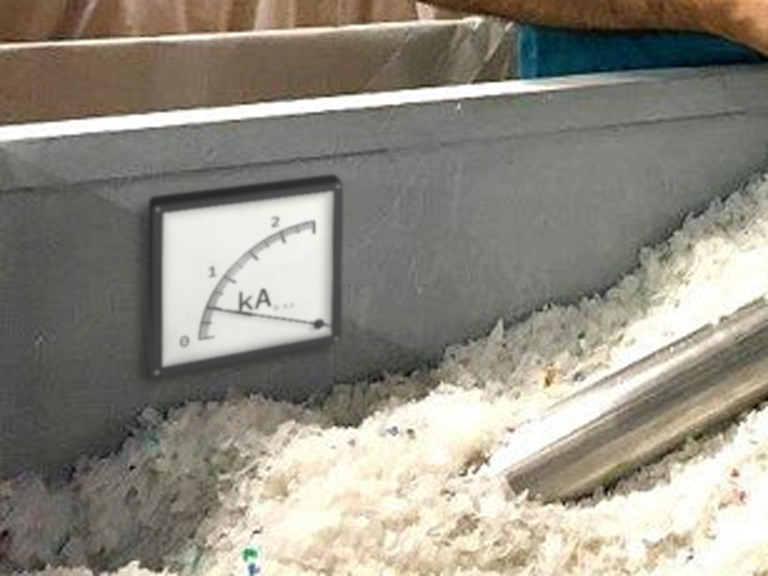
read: {"value": 0.5, "unit": "kA"}
